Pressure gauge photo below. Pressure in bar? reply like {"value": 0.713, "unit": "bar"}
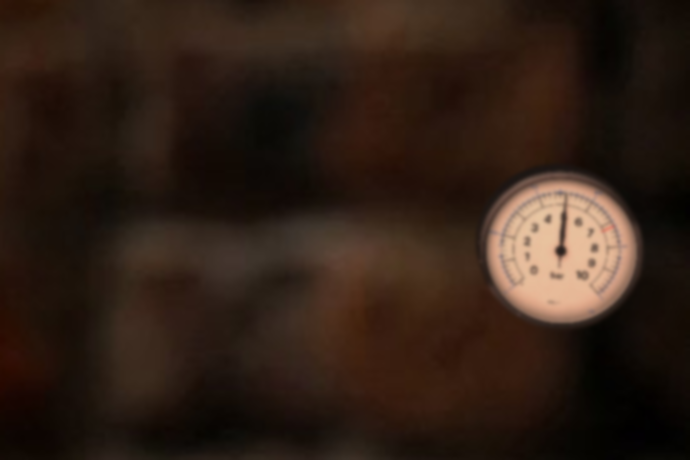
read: {"value": 5, "unit": "bar"}
